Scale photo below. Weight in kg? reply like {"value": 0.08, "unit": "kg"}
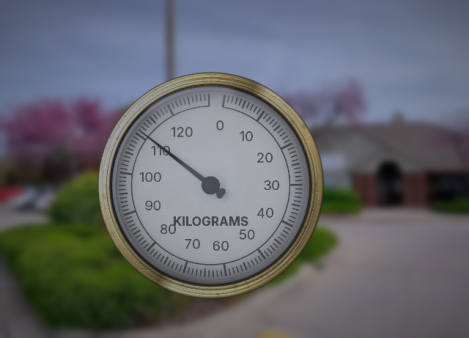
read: {"value": 111, "unit": "kg"}
